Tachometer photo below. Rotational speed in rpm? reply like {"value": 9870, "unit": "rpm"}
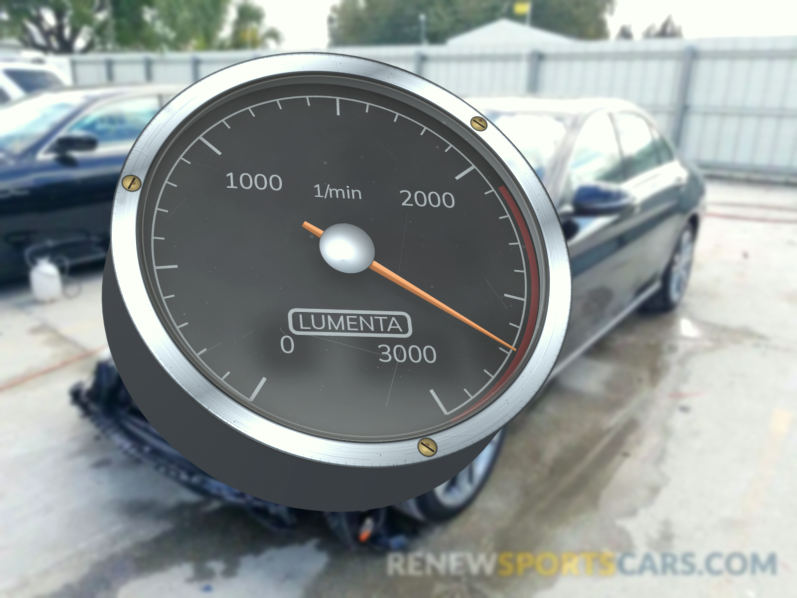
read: {"value": 2700, "unit": "rpm"}
